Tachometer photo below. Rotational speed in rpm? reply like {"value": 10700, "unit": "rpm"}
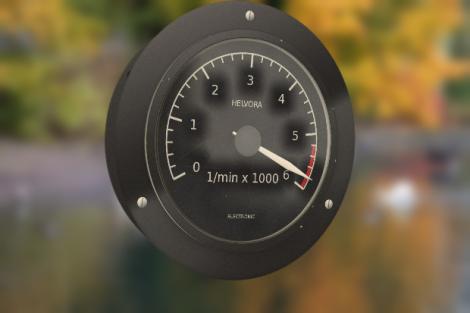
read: {"value": 5800, "unit": "rpm"}
